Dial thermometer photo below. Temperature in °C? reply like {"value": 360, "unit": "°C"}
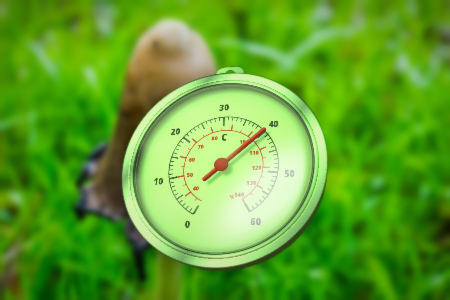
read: {"value": 40, "unit": "°C"}
